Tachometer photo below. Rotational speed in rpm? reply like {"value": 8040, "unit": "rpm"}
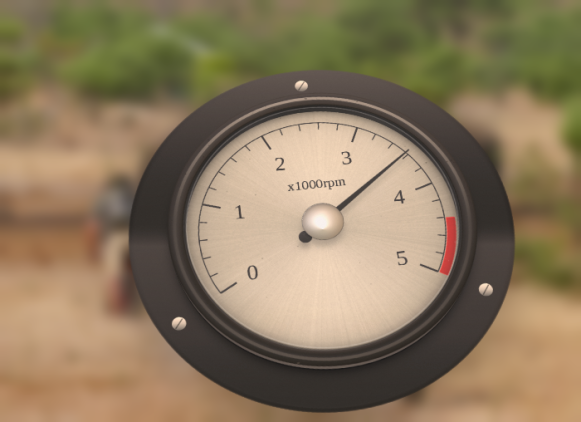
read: {"value": 3600, "unit": "rpm"}
